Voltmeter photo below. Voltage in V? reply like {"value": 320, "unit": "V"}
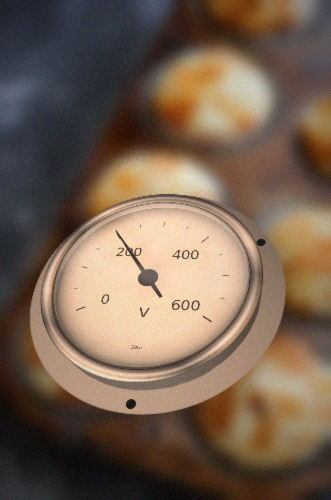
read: {"value": 200, "unit": "V"}
